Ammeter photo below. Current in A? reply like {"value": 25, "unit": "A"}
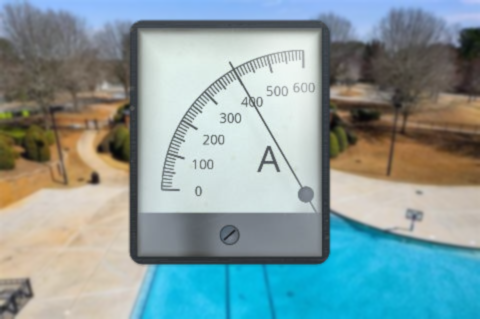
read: {"value": 400, "unit": "A"}
